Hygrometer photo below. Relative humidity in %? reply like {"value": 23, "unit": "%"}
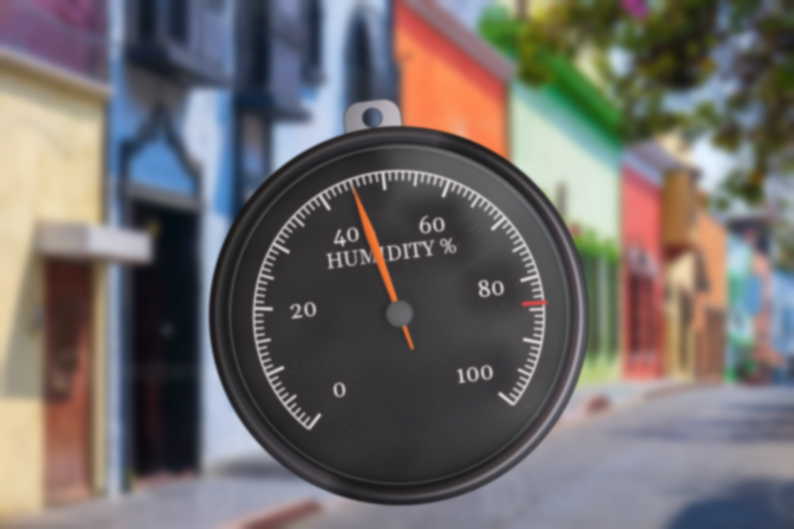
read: {"value": 45, "unit": "%"}
